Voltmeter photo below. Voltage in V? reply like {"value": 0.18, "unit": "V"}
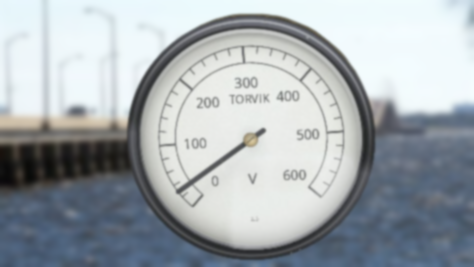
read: {"value": 30, "unit": "V"}
